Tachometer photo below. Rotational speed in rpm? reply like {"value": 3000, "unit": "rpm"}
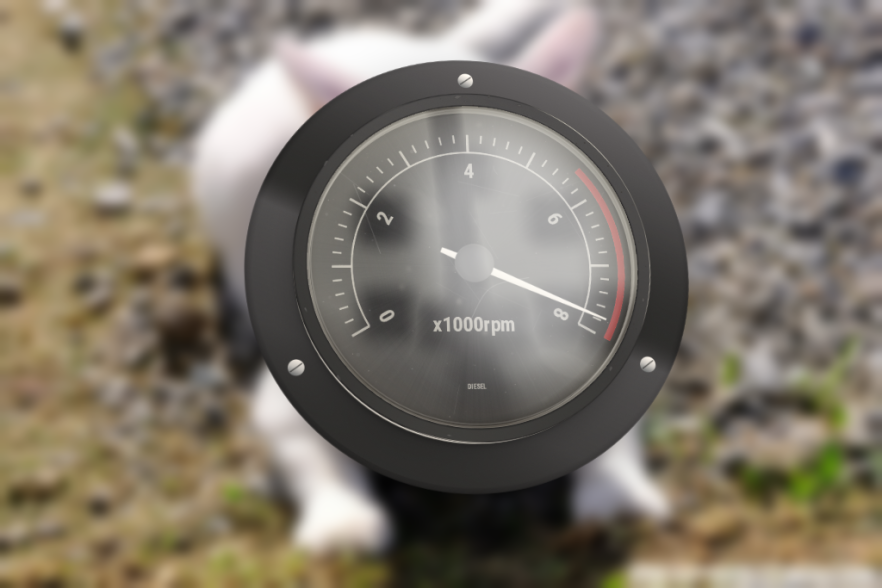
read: {"value": 7800, "unit": "rpm"}
